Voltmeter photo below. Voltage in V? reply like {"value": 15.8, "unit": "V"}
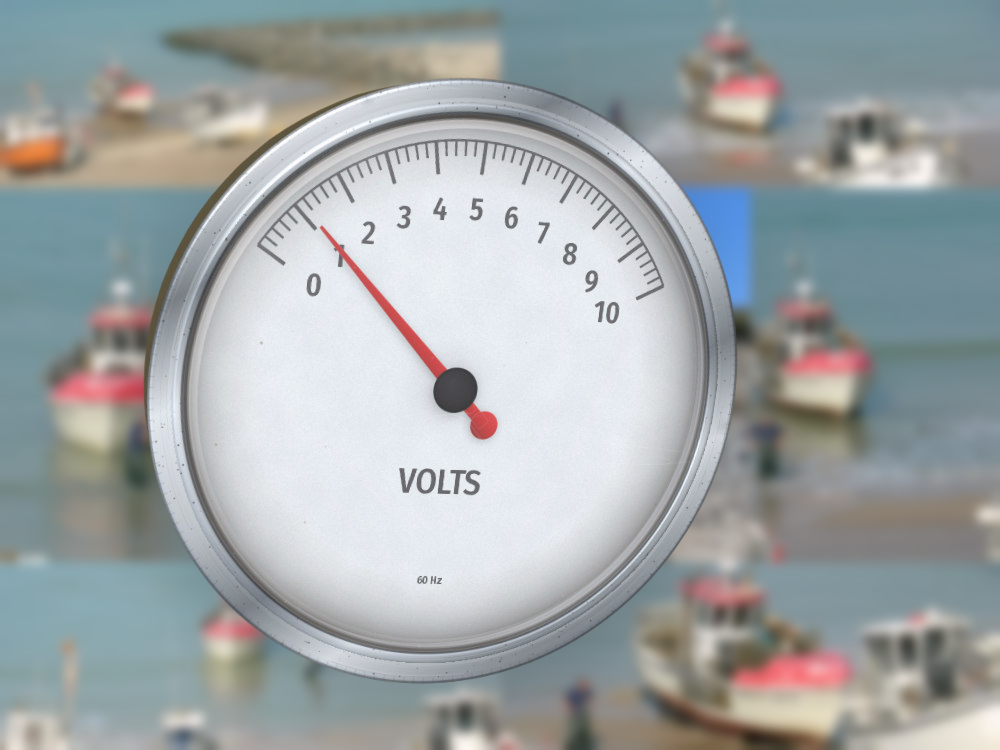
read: {"value": 1.1, "unit": "V"}
